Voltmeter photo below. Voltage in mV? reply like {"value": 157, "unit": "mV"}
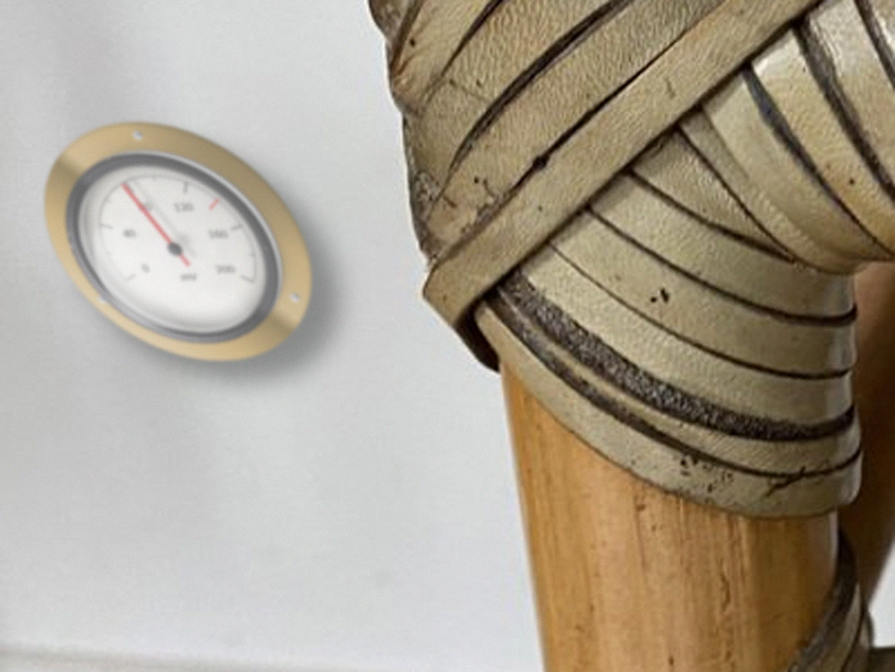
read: {"value": 80, "unit": "mV"}
